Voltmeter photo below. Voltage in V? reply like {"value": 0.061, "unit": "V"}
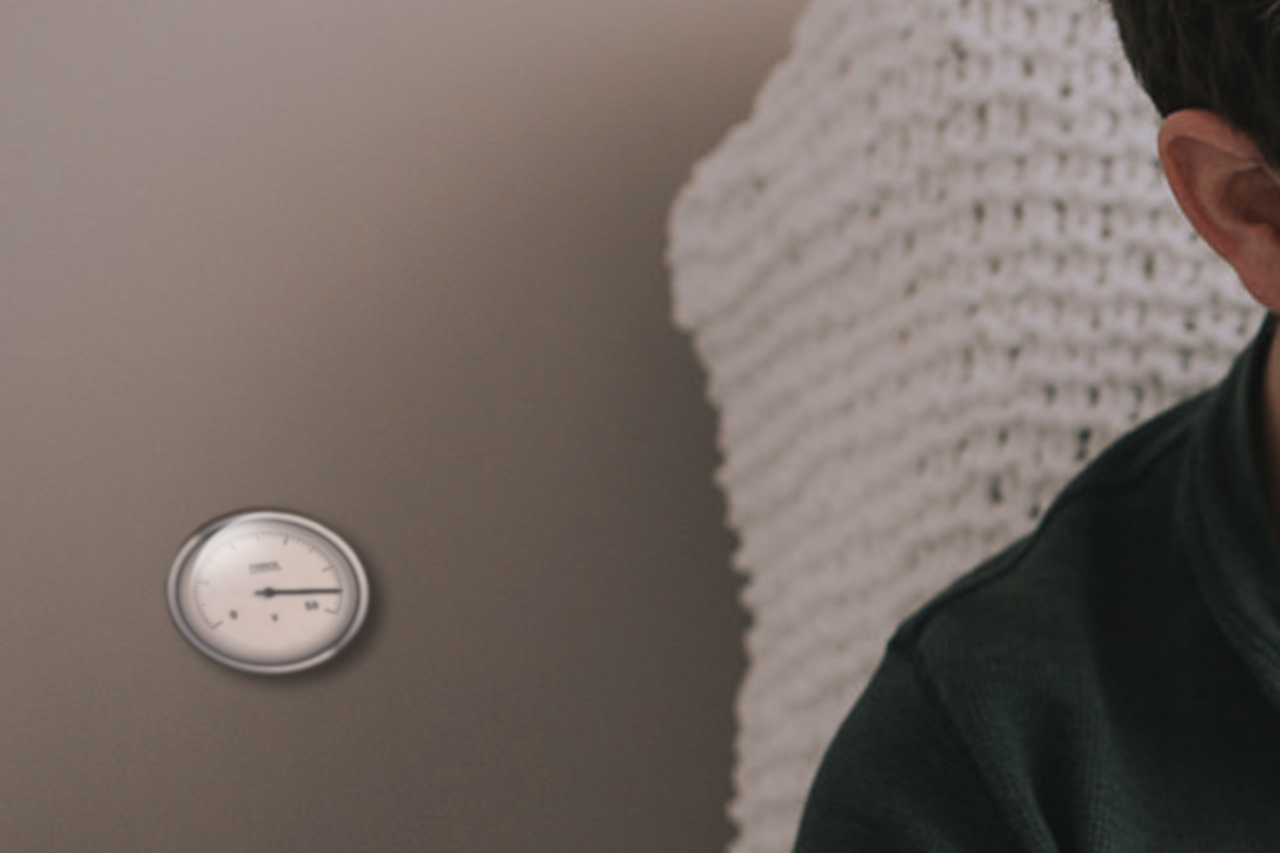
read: {"value": 45, "unit": "V"}
